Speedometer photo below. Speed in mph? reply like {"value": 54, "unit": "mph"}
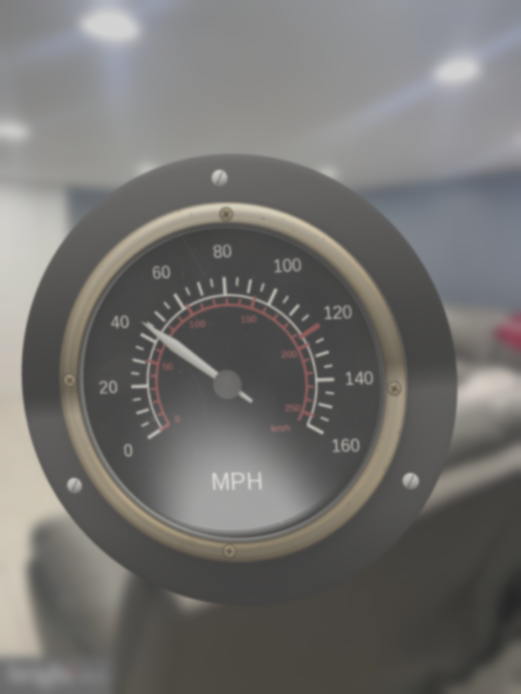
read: {"value": 45, "unit": "mph"}
